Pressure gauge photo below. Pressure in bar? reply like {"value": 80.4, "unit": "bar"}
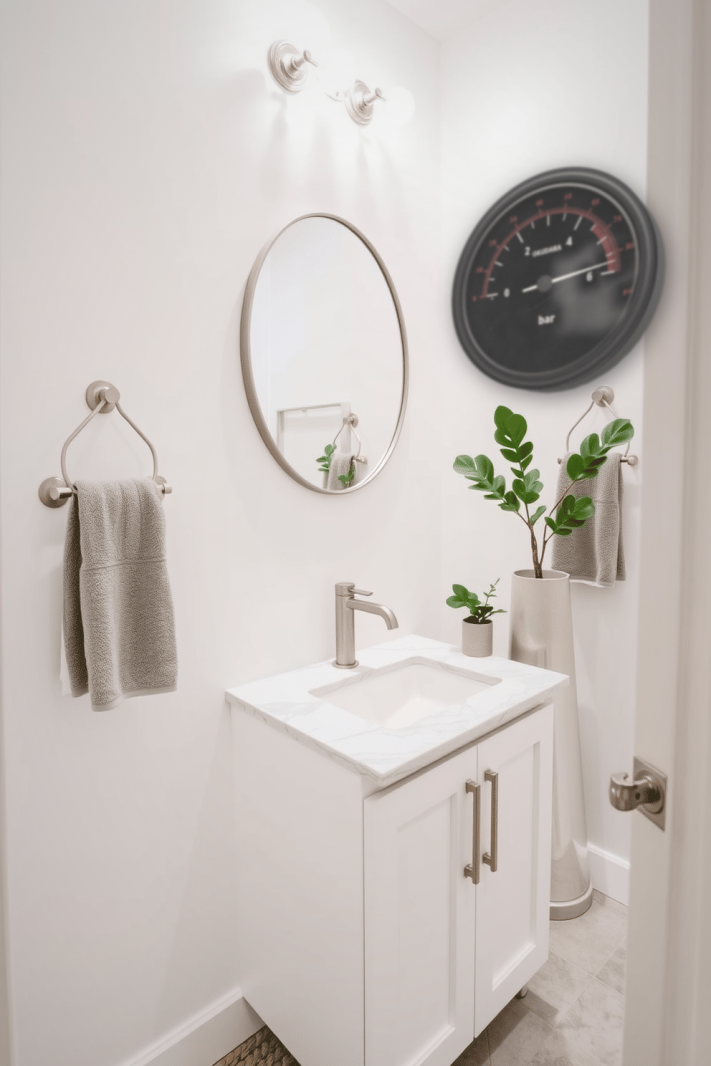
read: {"value": 5.75, "unit": "bar"}
